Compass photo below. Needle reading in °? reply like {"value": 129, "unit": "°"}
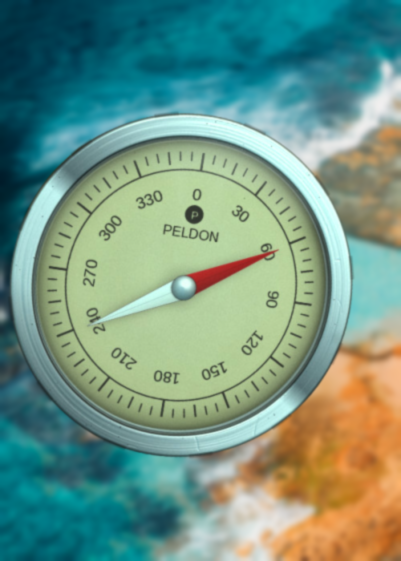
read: {"value": 60, "unit": "°"}
